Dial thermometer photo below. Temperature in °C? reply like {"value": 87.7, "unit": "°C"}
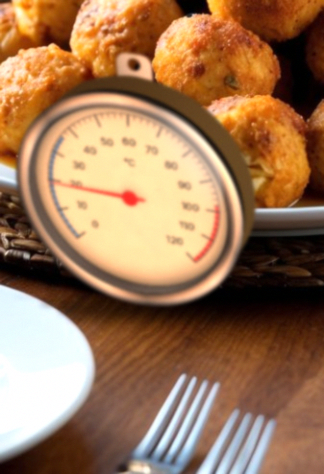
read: {"value": 20, "unit": "°C"}
